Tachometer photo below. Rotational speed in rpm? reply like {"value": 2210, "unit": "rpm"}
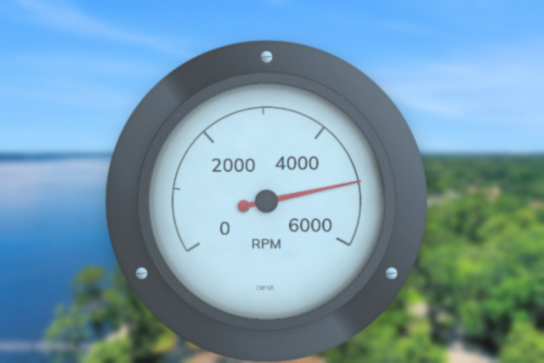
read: {"value": 5000, "unit": "rpm"}
